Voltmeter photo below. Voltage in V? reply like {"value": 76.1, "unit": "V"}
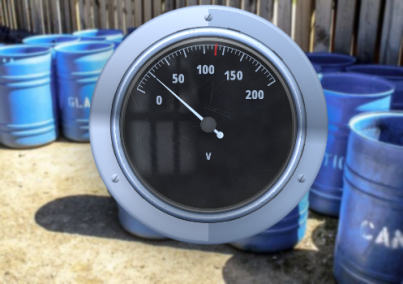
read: {"value": 25, "unit": "V"}
